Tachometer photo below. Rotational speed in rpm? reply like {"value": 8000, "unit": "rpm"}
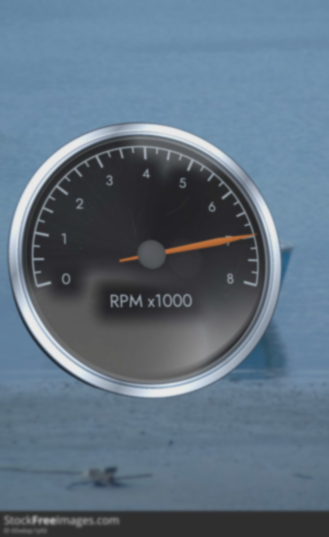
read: {"value": 7000, "unit": "rpm"}
